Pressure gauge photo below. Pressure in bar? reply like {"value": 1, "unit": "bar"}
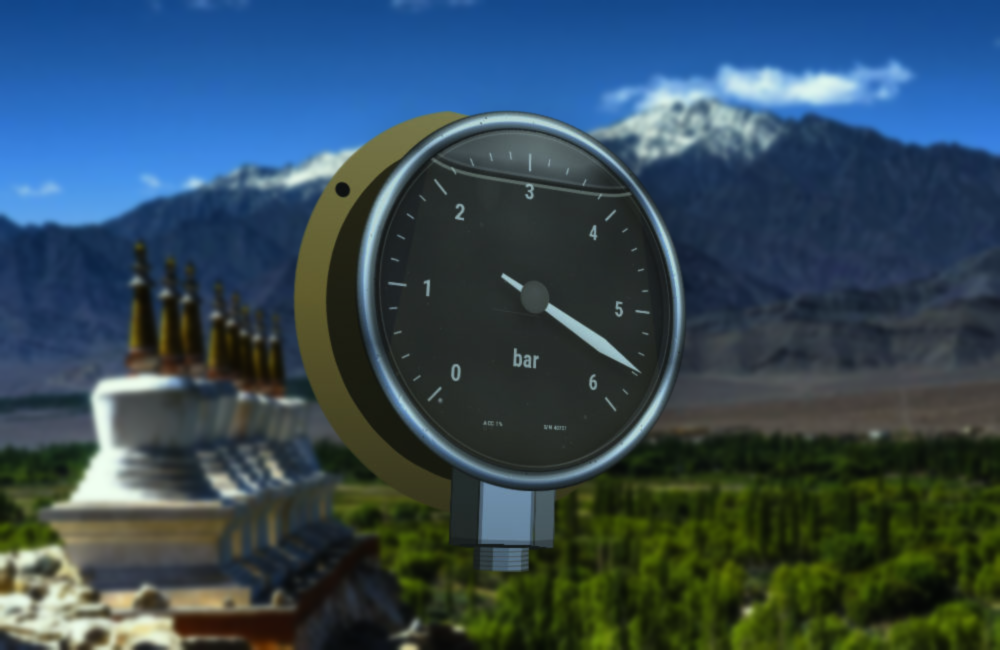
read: {"value": 5.6, "unit": "bar"}
